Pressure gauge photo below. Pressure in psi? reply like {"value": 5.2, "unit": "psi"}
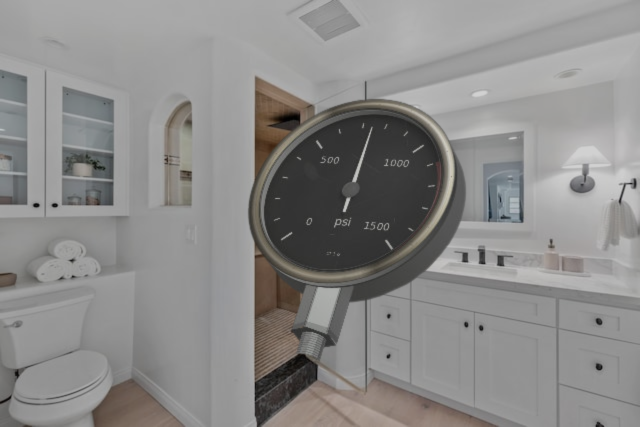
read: {"value": 750, "unit": "psi"}
